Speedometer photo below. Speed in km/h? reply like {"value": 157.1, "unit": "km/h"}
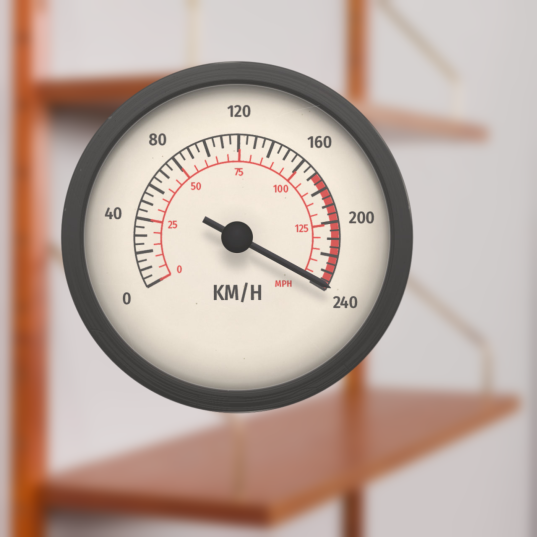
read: {"value": 237.5, "unit": "km/h"}
